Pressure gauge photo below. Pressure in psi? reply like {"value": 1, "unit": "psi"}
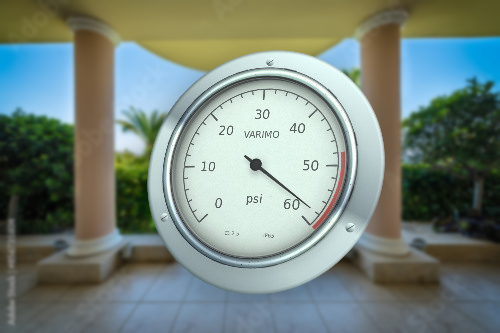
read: {"value": 58, "unit": "psi"}
